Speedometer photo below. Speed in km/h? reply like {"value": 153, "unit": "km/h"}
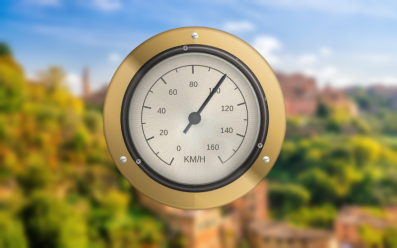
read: {"value": 100, "unit": "km/h"}
